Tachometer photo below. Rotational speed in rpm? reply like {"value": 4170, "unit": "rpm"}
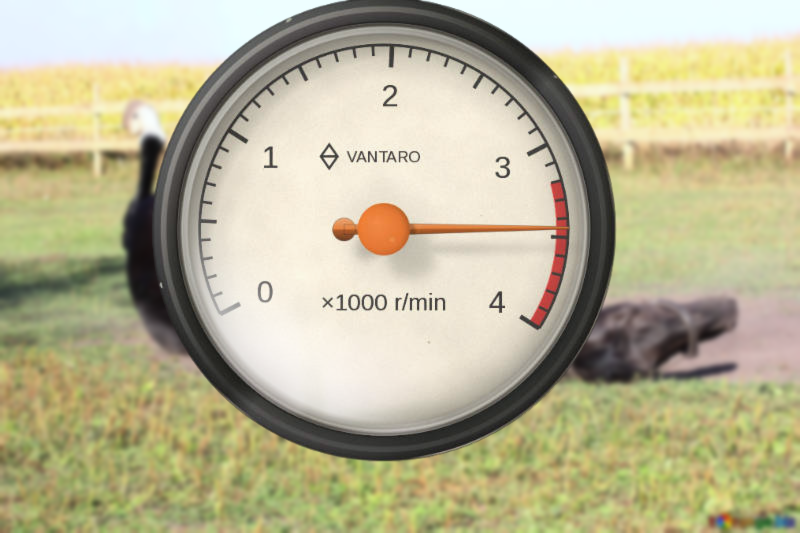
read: {"value": 3450, "unit": "rpm"}
